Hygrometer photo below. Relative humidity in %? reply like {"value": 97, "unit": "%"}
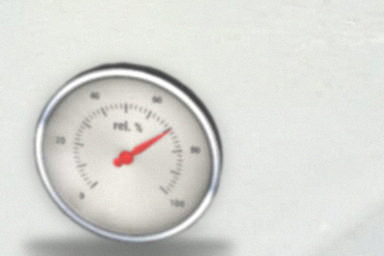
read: {"value": 70, "unit": "%"}
